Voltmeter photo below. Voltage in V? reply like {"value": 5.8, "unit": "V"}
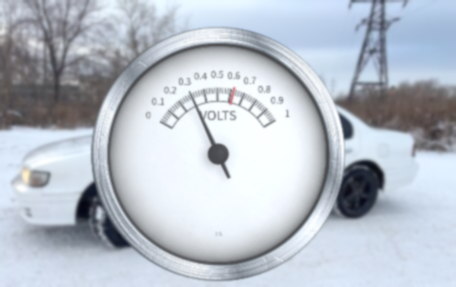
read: {"value": 0.3, "unit": "V"}
